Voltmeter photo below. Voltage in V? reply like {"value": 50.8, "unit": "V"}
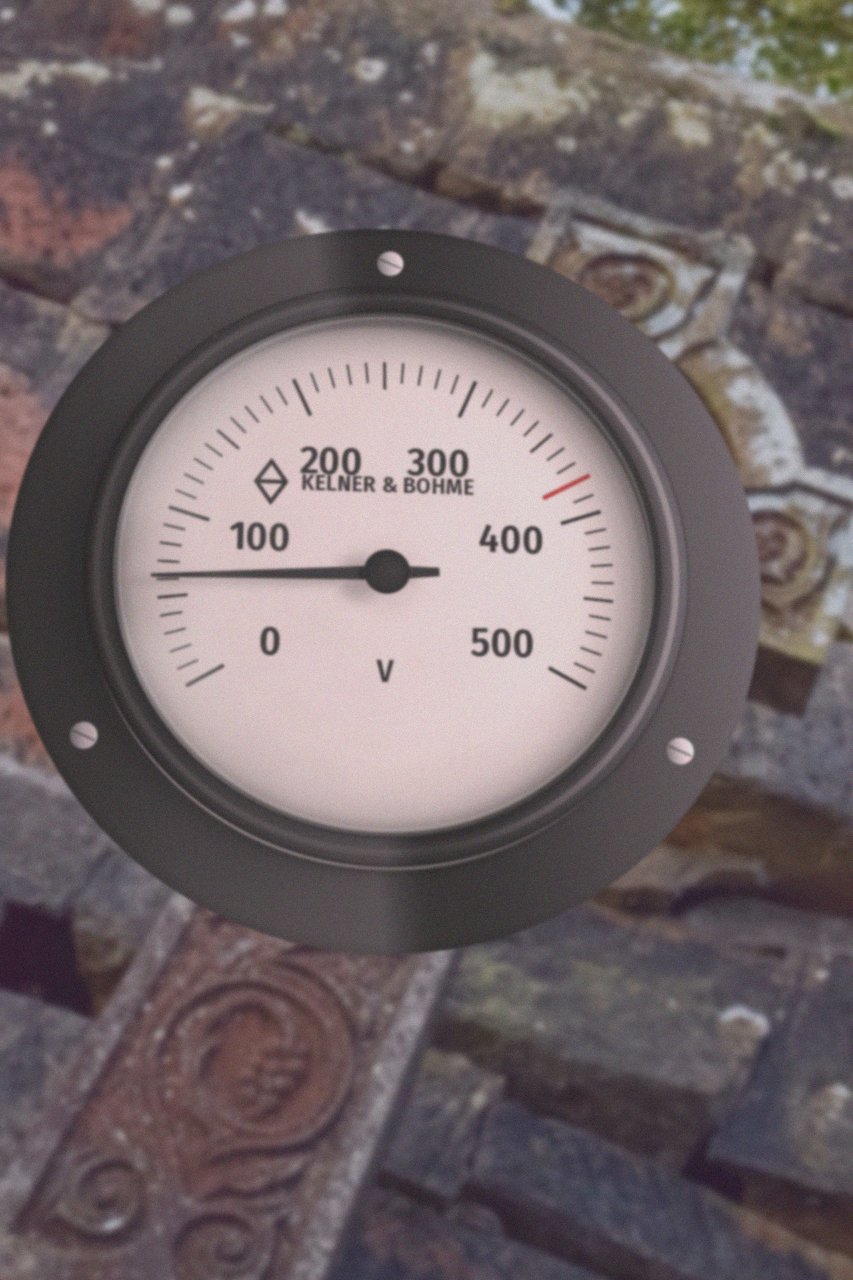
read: {"value": 60, "unit": "V"}
